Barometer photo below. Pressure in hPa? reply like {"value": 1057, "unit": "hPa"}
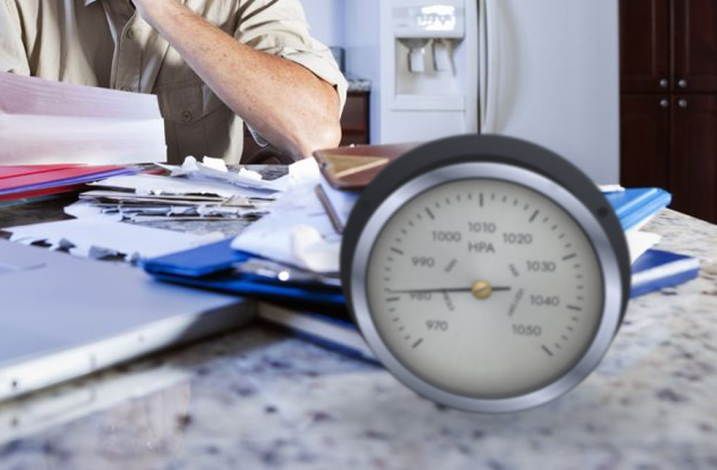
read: {"value": 982, "unit": "hPa"}
